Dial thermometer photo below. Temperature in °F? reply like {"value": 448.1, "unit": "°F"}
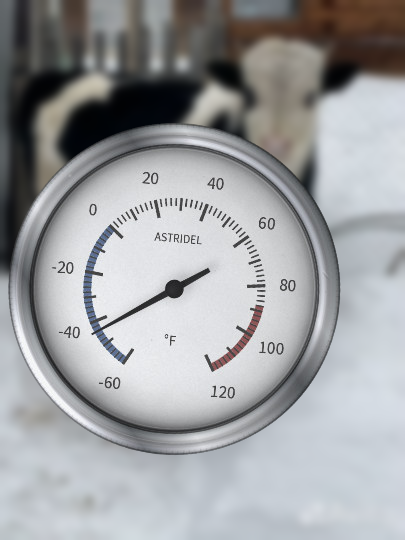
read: {"value": -44, "unit": "°F"}
